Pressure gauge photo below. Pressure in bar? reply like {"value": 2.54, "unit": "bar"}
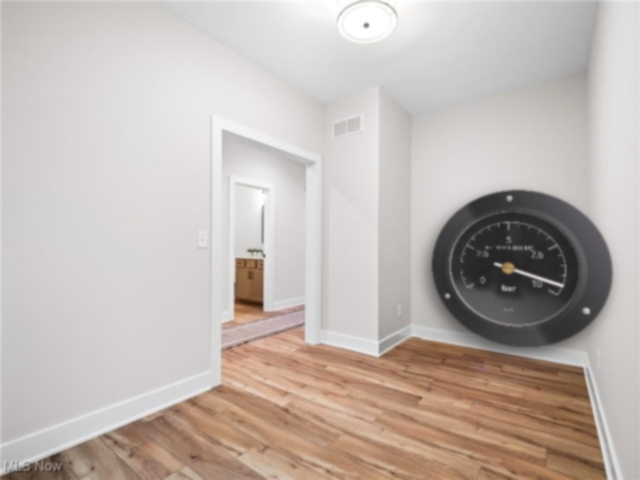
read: {"value": 9.5, "unit": "bar"}
